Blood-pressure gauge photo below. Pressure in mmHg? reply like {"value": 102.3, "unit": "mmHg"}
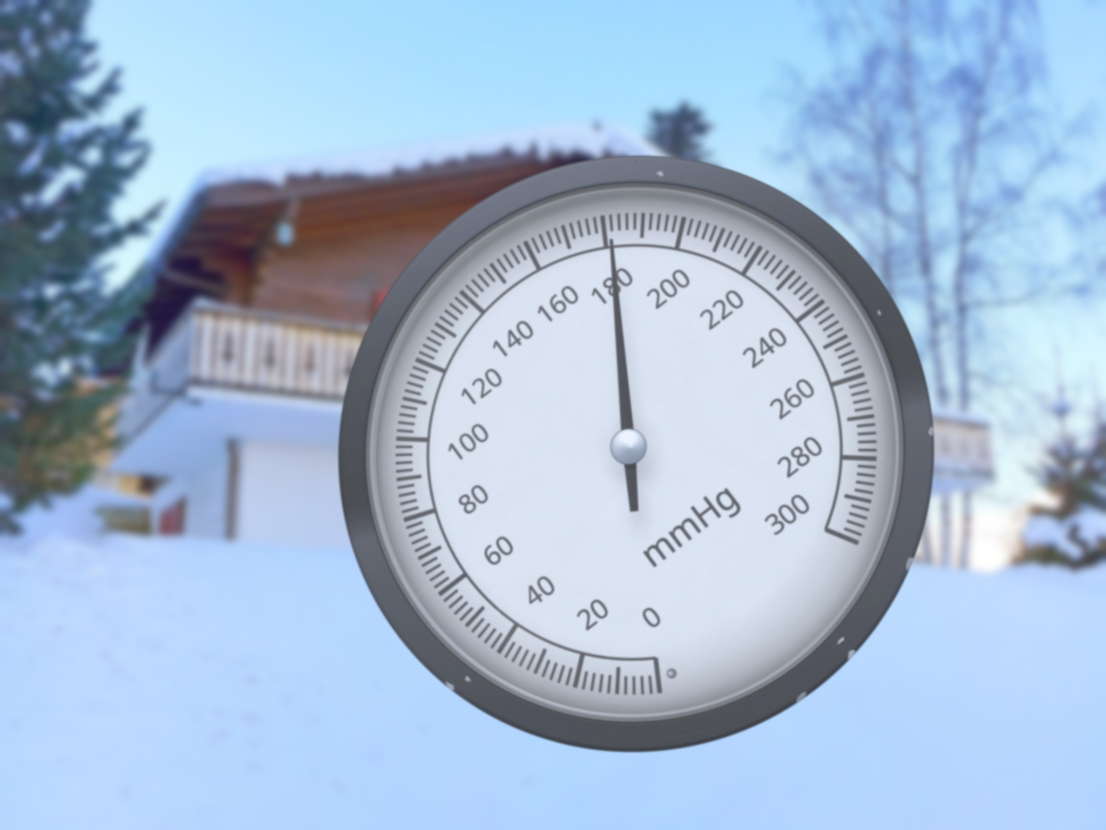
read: {"value": 182, "unit": "mmHg"}
